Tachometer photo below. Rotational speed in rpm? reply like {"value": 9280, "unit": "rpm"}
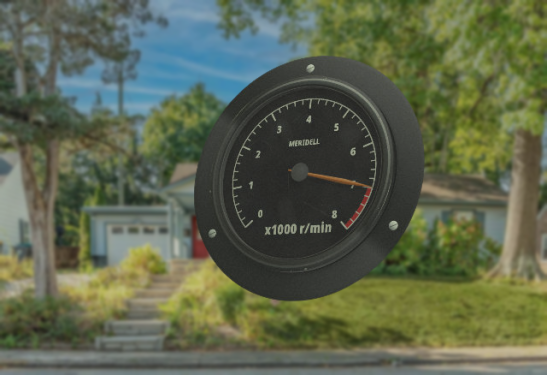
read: {"value": 7000, "unit": "rpm"}
